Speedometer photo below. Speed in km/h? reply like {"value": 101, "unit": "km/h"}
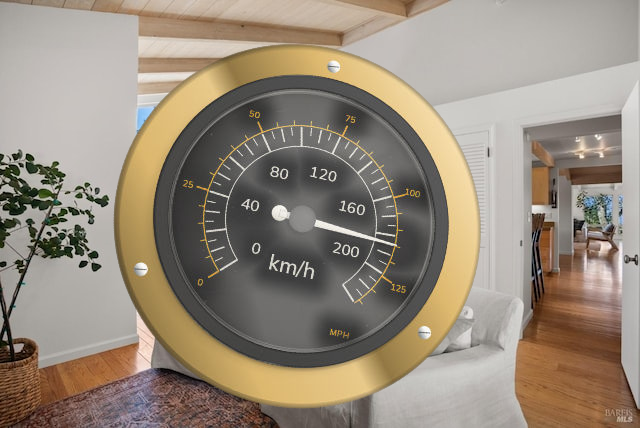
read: {"value": 185, "unit": "km/h"}
